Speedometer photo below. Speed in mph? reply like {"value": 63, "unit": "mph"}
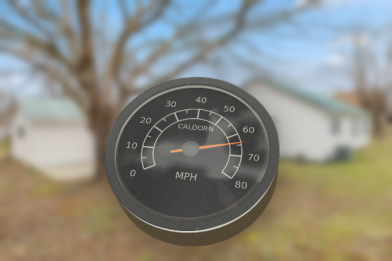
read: {"value": 65, "unit": "mph"}
